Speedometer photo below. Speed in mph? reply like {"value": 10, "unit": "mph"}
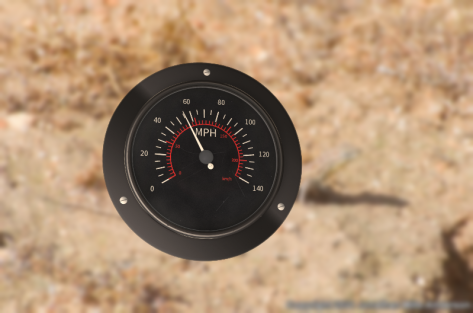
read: {"value": 55, "unit": "mph"}
